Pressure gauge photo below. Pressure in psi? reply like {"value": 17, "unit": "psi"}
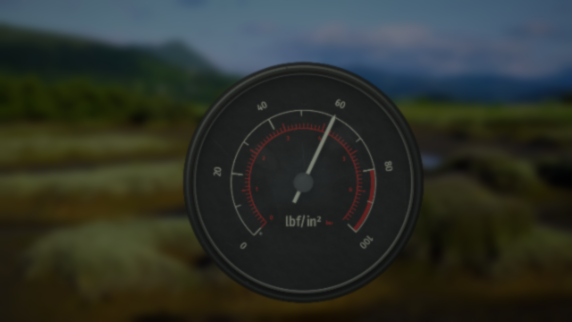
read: {"value": 60, "unit": "psi"}
